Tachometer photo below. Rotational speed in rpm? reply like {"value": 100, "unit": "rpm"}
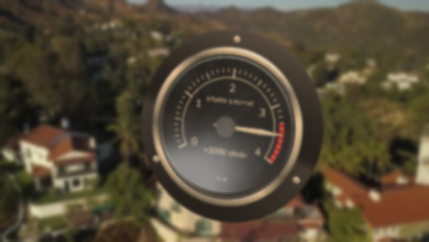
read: {"value": 3500, "unit": "rpm"}
